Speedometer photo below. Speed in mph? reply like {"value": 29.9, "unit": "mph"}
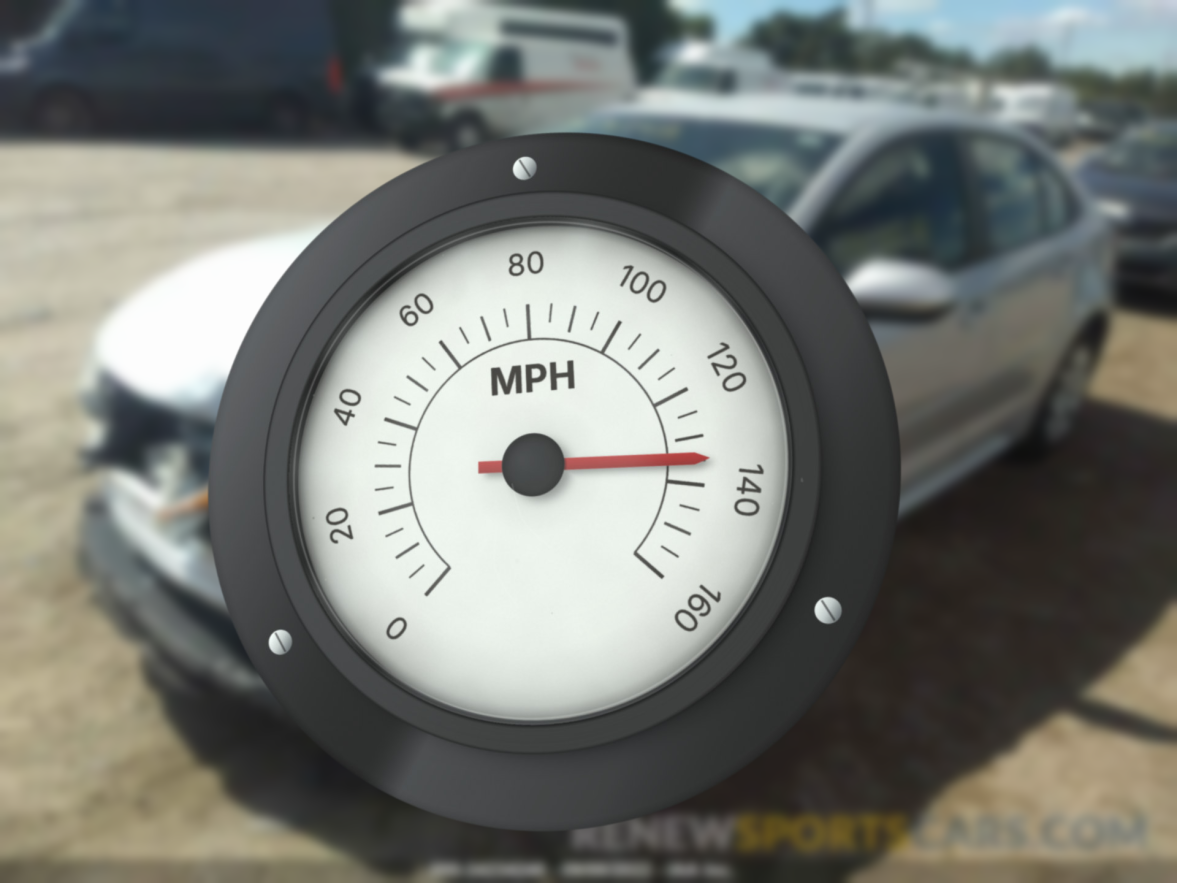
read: {"value": 135, "unit": "mph"}
